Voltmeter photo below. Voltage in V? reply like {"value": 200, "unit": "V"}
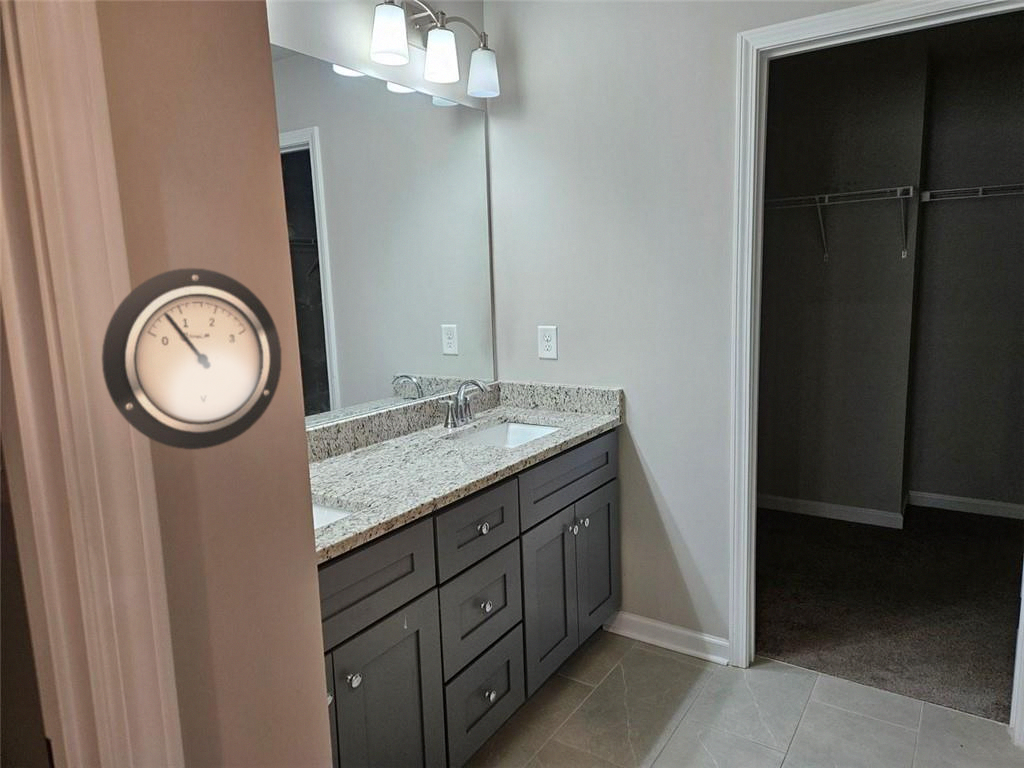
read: {"value": 0.6, "unit": "V"}
